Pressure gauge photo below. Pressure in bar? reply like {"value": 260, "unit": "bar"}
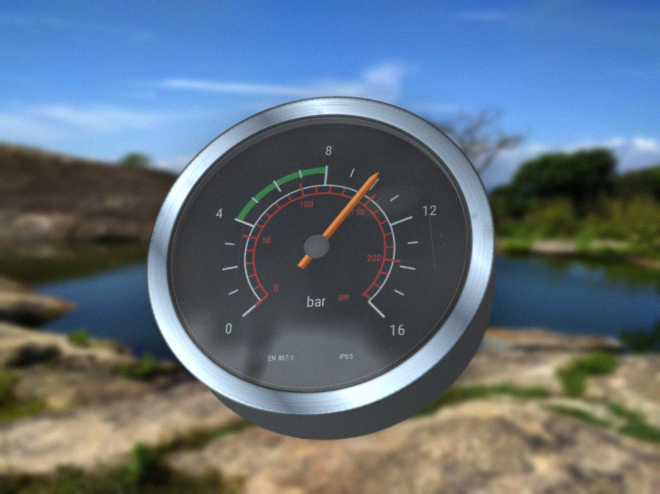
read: {"value": 10, "unit": "bar"}
